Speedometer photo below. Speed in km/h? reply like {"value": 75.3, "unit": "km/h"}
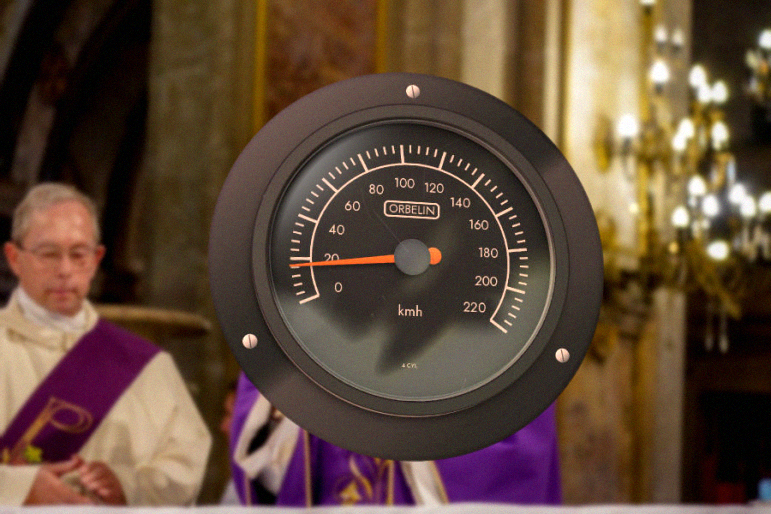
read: {"value": 16, "unit": "km/h"}
